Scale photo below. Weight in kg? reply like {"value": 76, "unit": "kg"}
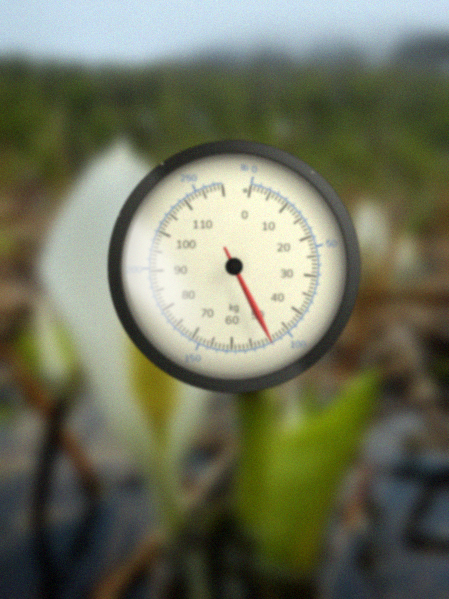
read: {"value": 50, "unit": "kg"}
